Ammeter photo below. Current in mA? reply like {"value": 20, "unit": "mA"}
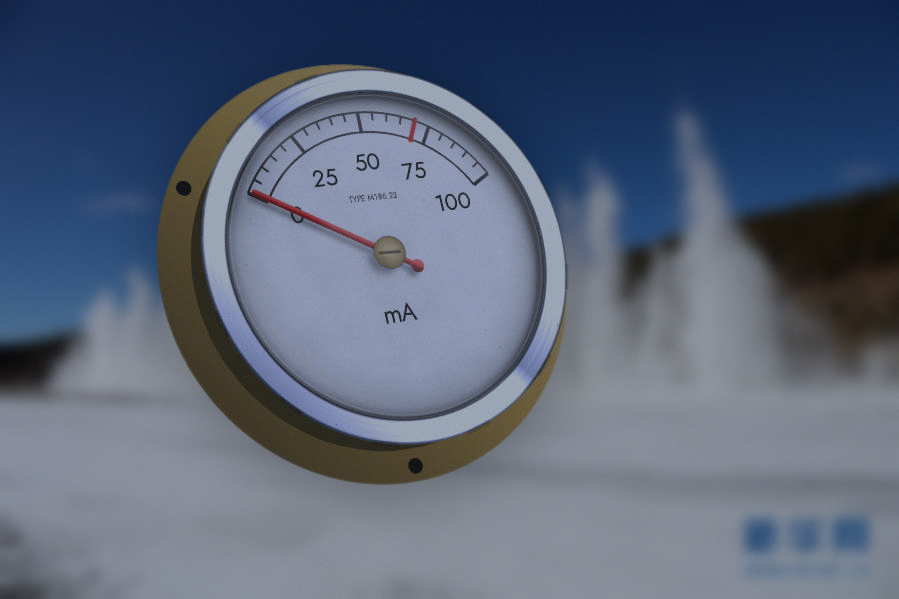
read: {"value": 0, "unit": "mA"}
